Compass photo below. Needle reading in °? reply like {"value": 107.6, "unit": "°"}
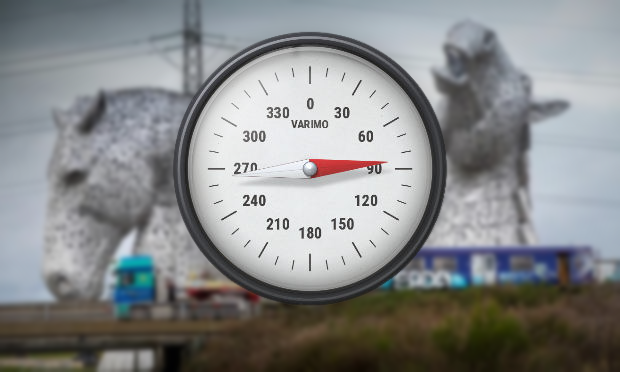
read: {"value": 85, "unit": "°"}
